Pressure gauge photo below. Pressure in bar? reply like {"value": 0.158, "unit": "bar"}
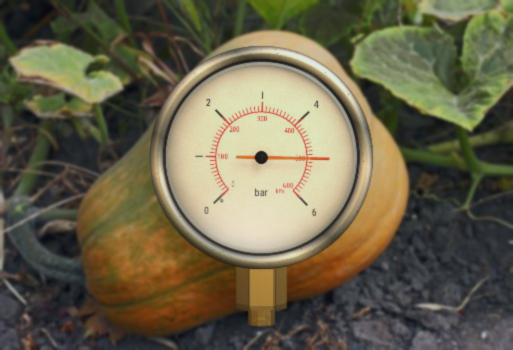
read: {"value": 5, "unit": "bar"}
